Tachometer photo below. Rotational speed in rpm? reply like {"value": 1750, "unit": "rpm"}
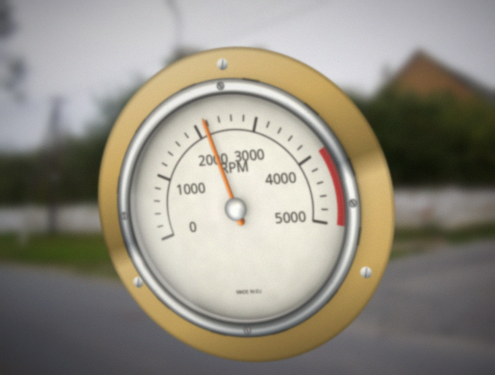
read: {"value": 2200, "unit": "rpm"}
